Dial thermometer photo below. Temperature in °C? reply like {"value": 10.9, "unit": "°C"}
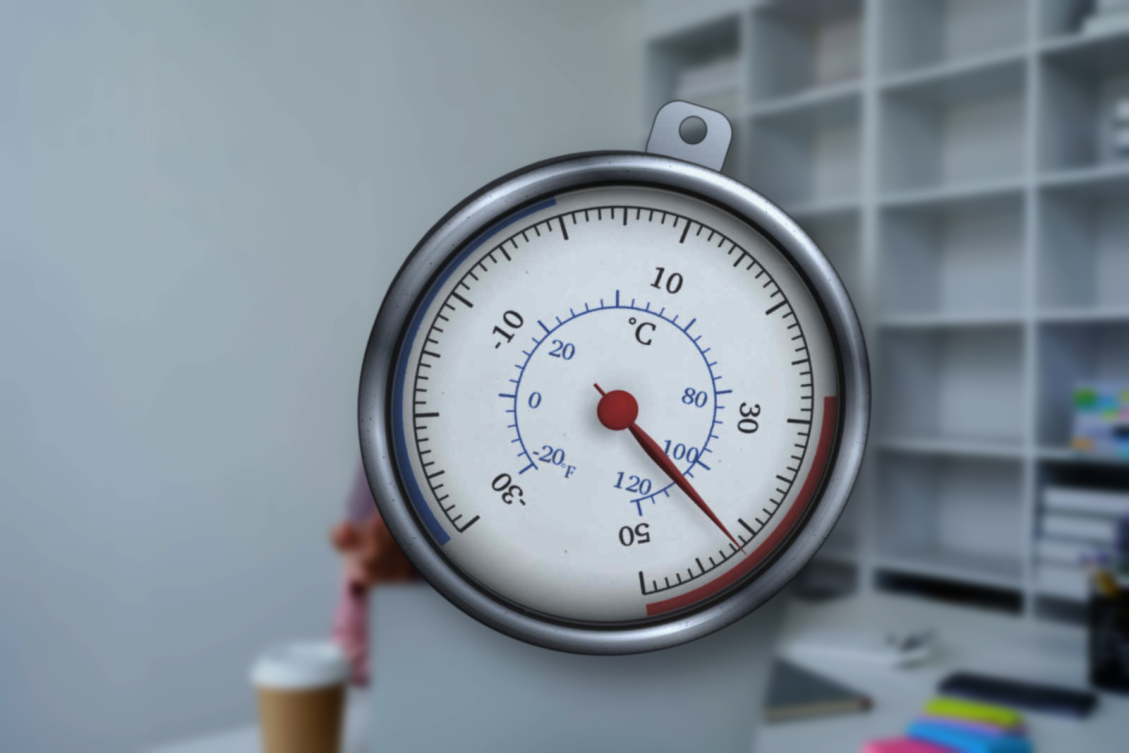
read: {"value": 41.5, "unit": "°C"}
